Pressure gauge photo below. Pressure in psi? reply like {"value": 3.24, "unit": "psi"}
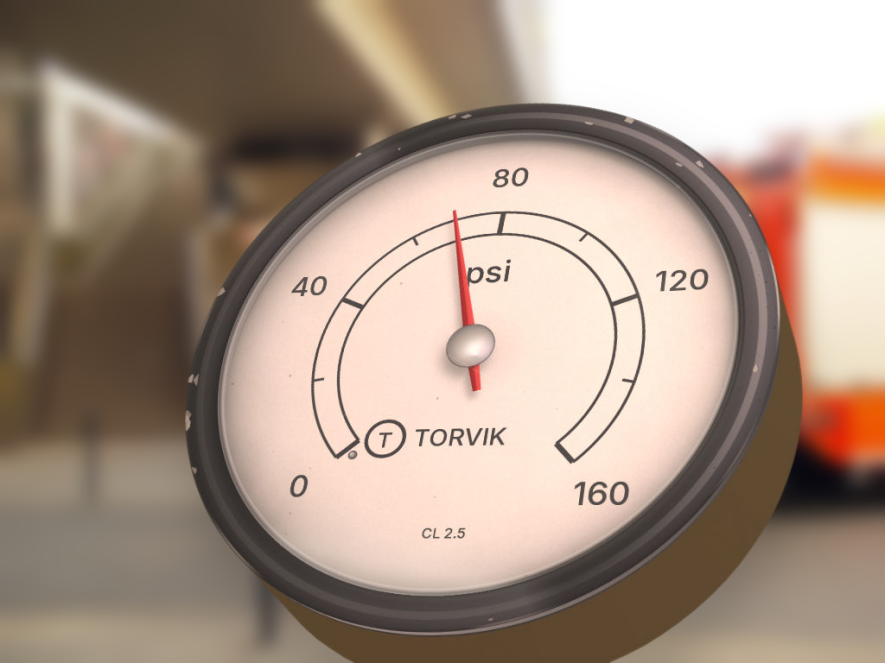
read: {"value": 70, "unit": "psi"}
